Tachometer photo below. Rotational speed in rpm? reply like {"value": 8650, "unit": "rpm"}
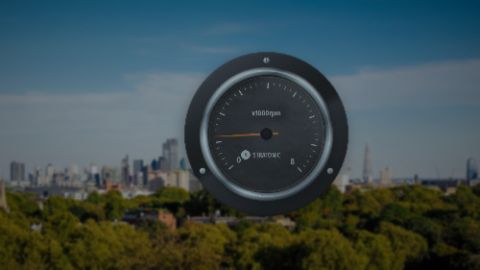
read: {"value": 1200, "unit": "rpm"}
